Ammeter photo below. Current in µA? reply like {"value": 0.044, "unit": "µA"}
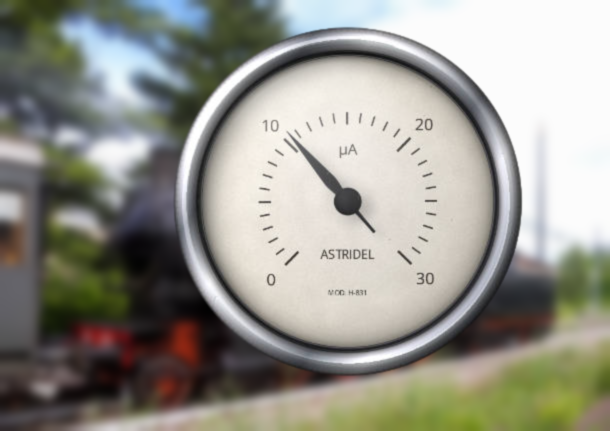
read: {"value": 10.5, "unit": "µA"}
